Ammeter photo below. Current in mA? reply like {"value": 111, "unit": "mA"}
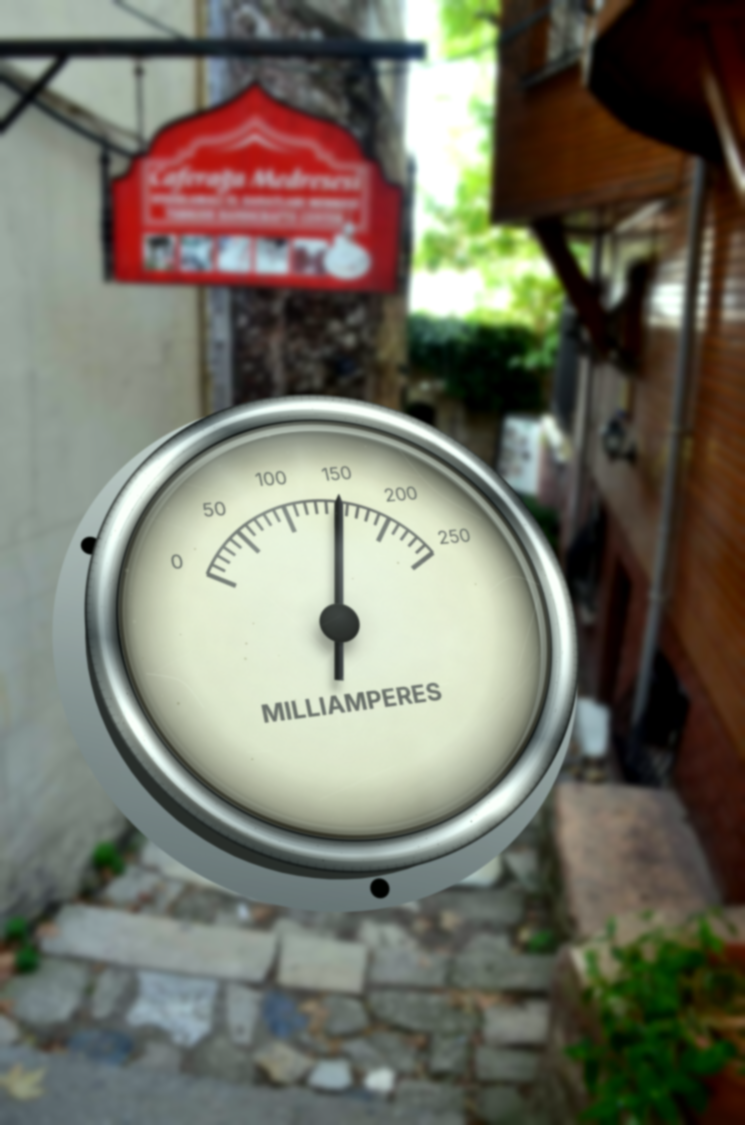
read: {"value": 150, "unit": "mA"}
